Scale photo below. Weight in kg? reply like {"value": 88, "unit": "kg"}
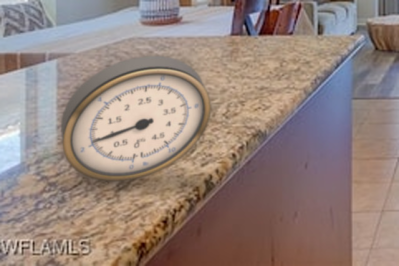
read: {"value": 1, "unit": "kg"}
